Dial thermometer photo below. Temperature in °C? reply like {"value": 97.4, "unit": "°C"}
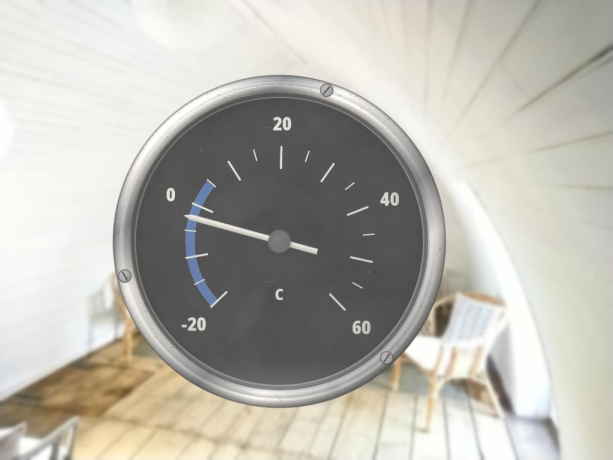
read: {"value": -2.5, "unit": "°C"}
